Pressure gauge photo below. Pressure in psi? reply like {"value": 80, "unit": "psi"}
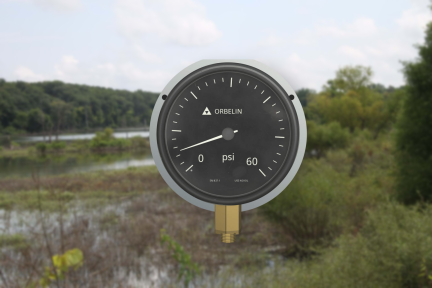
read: {"value": 5, "unit": "psi"}
